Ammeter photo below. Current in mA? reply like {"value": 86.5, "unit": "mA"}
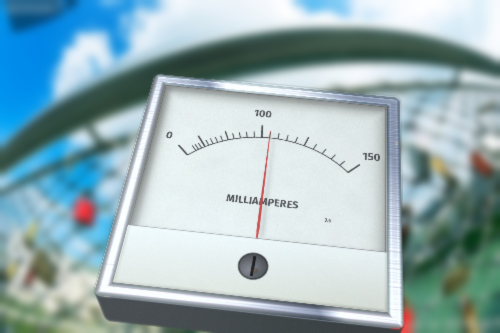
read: {"value": 105, "unit": "mA"}
